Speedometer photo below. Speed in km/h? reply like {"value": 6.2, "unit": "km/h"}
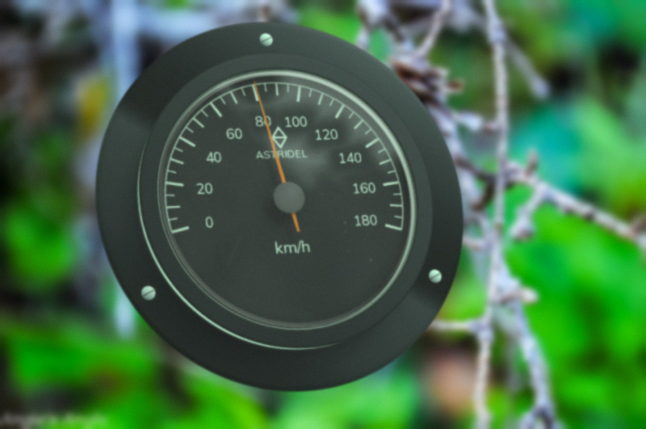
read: {"value": 80, "unit": "km/h"}
